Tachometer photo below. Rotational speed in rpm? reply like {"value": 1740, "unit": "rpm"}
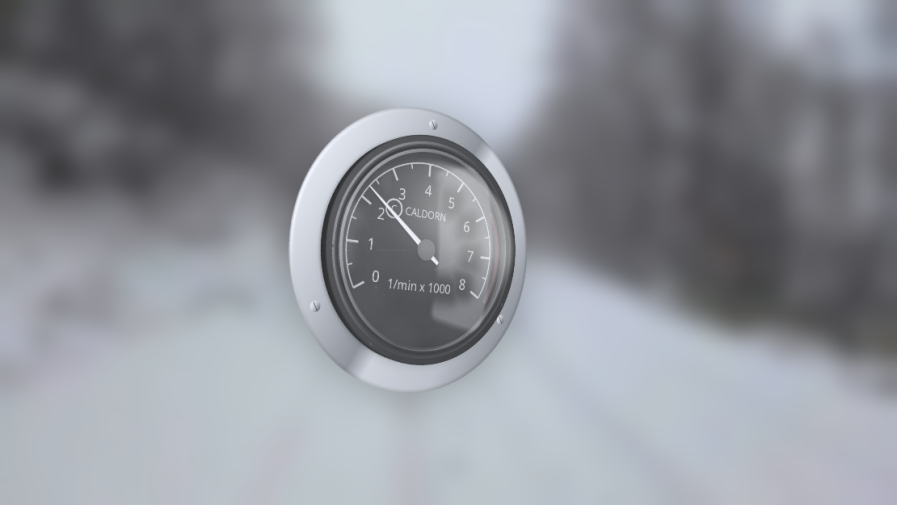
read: {"value": 2250, "unit": "rpm"}
